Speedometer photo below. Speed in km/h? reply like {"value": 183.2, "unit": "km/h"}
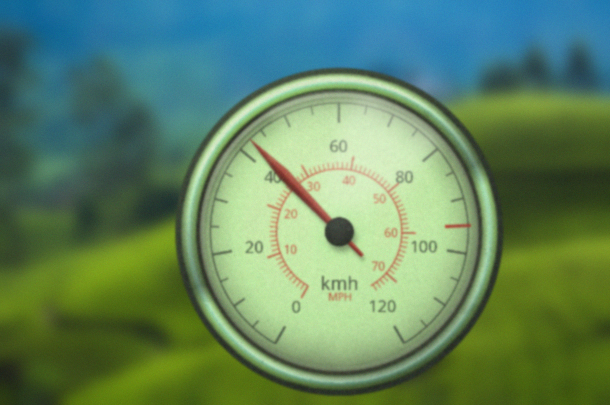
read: {"value": 42.5, "unit": "km/h"}
